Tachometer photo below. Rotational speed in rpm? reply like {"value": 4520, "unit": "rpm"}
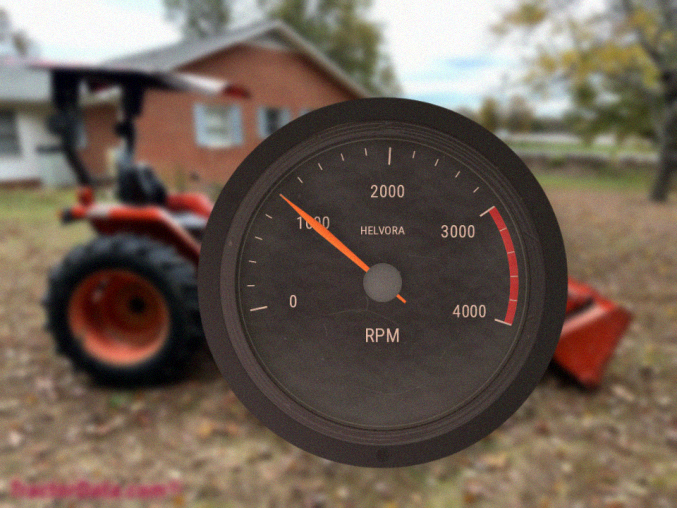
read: {"value": 1000, "unit": "rpm"}
